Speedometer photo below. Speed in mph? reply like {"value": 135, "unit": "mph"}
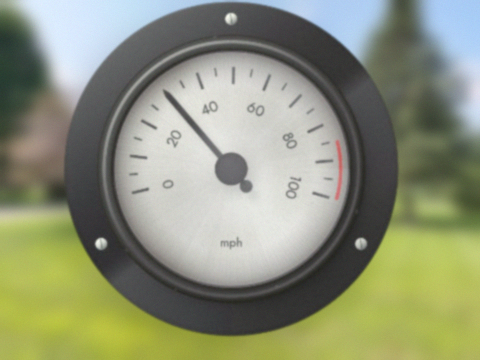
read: {"value": 30, "unit": "mph"}
